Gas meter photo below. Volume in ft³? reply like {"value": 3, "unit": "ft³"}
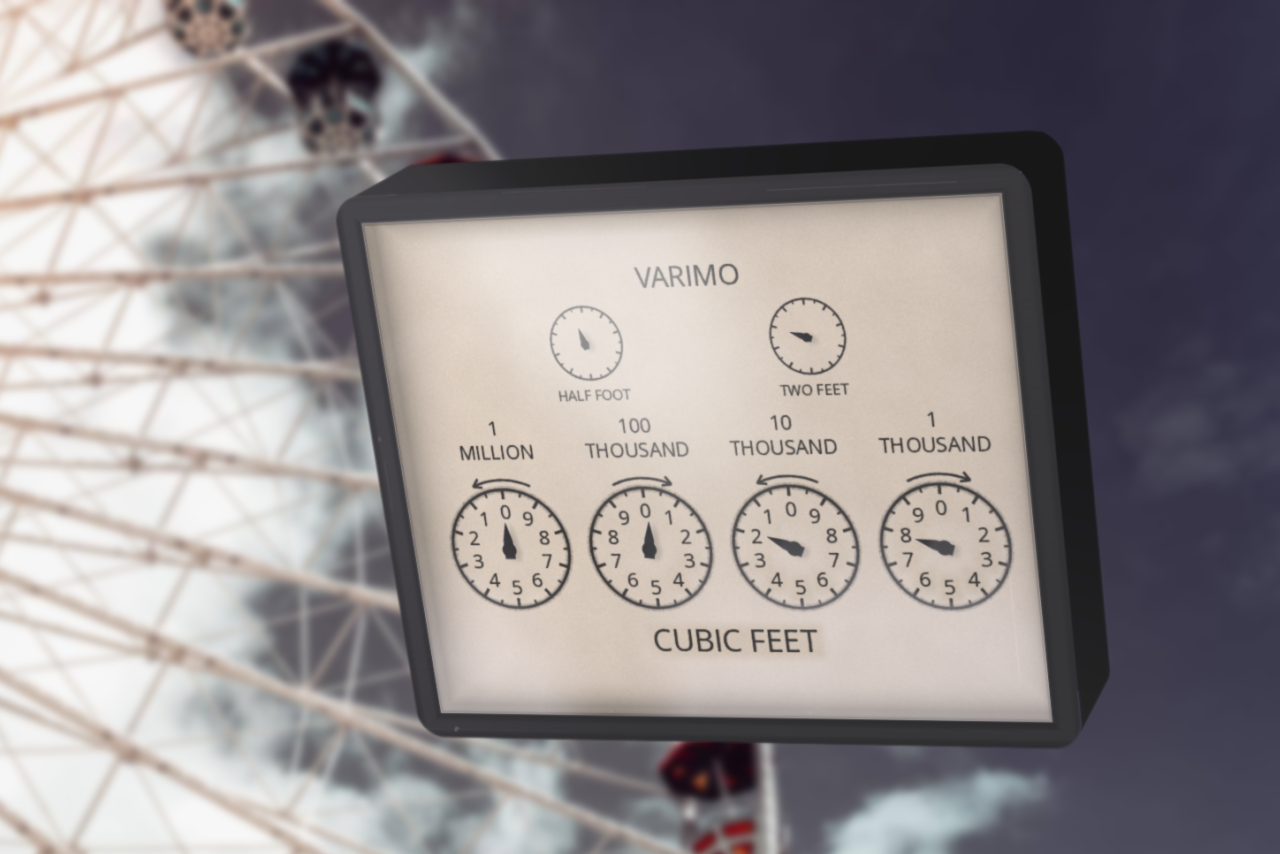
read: {"value": 1800, "unit": "ft³"}
